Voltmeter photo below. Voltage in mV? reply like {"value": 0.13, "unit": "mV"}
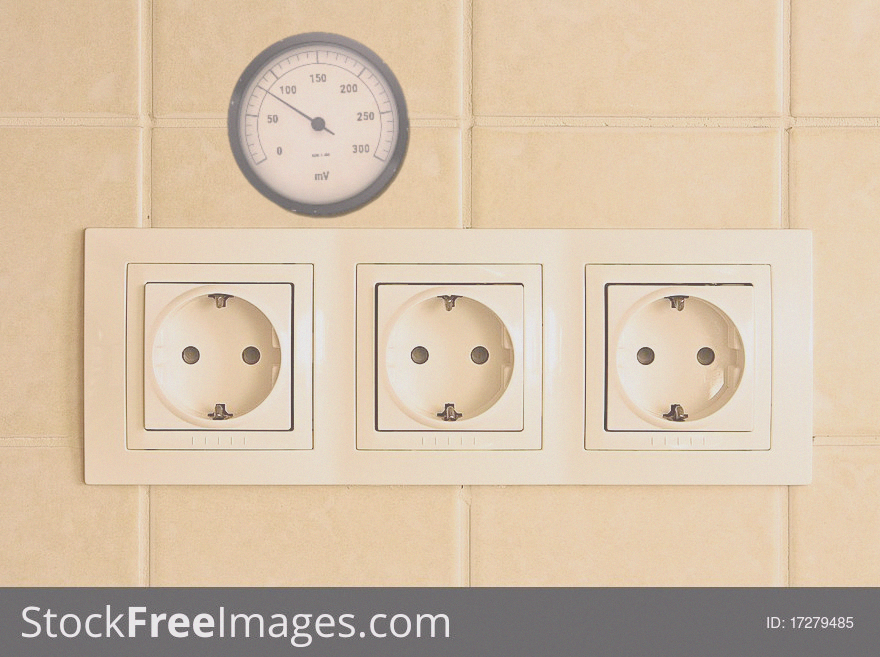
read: {"value": 80, "unit": "mV"}
